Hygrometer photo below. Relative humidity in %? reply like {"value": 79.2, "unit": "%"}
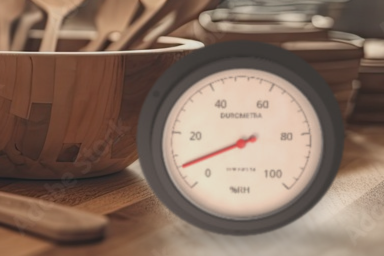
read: {"value": 8, "unit": "%"}
